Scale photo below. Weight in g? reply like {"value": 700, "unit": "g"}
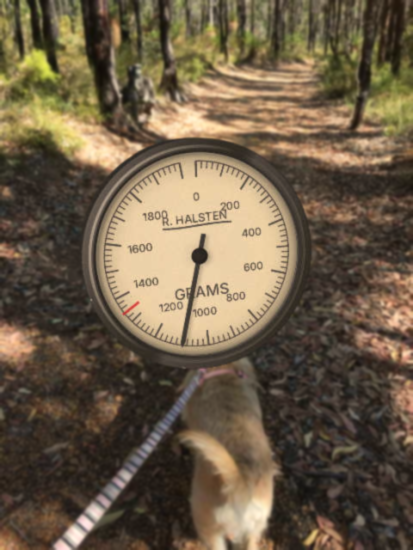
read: {"value": 1100, "unit": "g"}
